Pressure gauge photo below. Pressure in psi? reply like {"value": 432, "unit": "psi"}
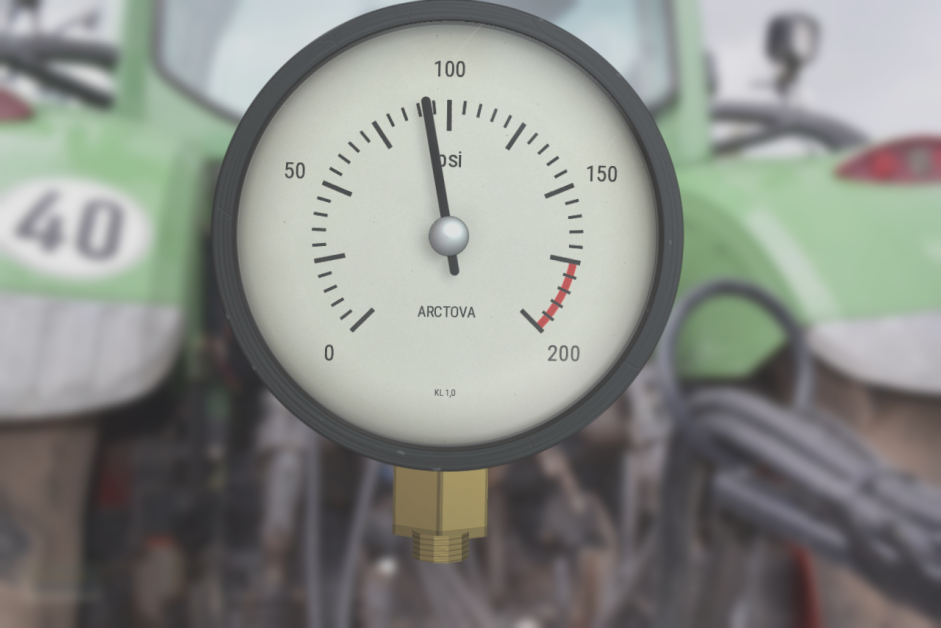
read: {"value": 92.5, "unit": "psi"}
